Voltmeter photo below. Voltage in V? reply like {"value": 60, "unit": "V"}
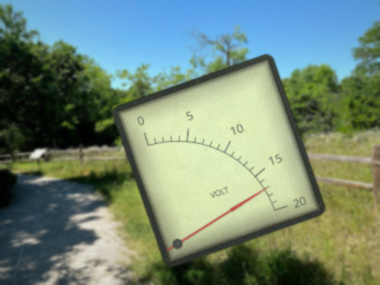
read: {"value": 17, "unit": "V"}
